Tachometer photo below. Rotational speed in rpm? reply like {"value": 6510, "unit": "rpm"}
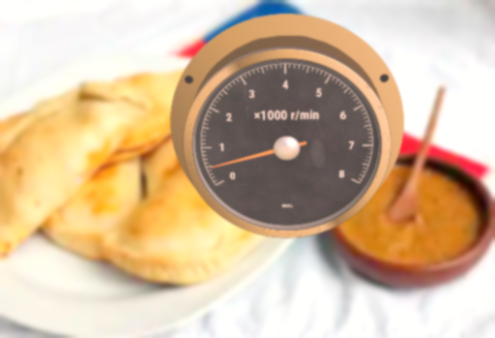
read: {"value": 500, "unit": "rpm"}
